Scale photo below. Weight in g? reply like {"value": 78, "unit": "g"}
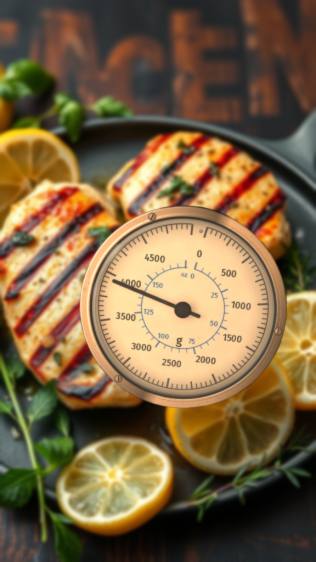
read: {"value": 3950, "unit": "g"}
